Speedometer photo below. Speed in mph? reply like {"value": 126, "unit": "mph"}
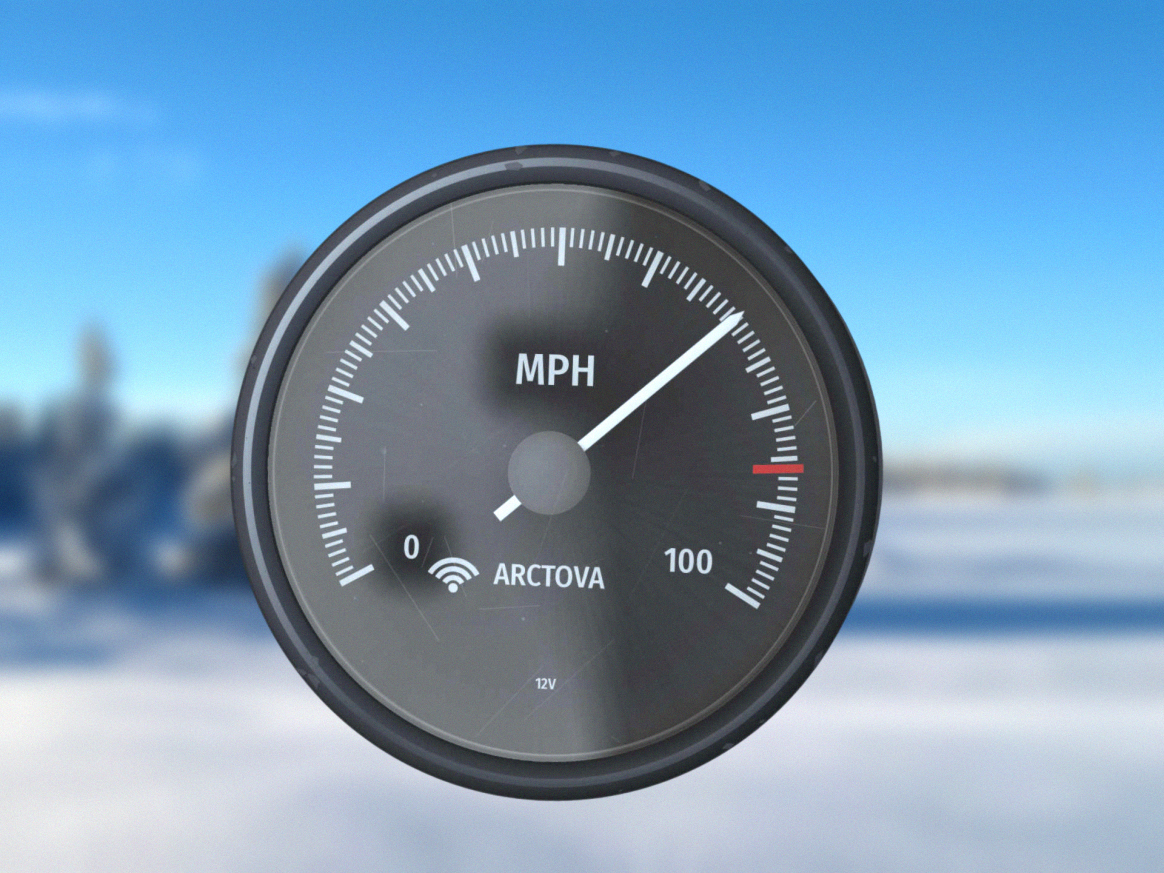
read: {"value": 70, "unit": "mph"}
